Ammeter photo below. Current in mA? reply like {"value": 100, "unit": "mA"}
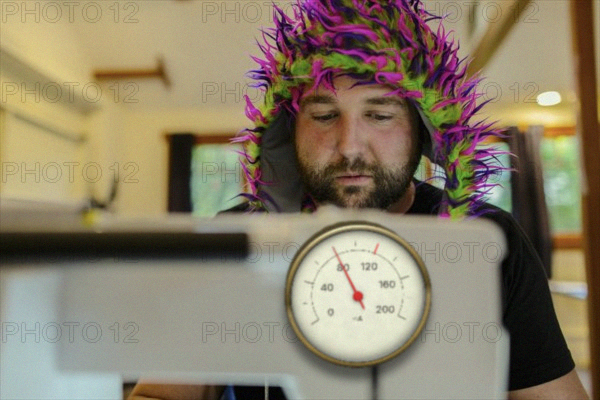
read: {"value": 80, "unit": "mA"}
